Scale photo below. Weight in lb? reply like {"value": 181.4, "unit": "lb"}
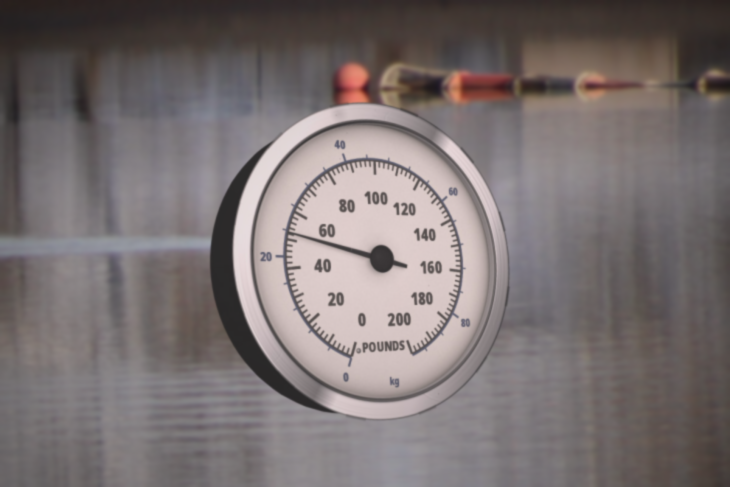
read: {"value": 52, "unit": "lb"}
